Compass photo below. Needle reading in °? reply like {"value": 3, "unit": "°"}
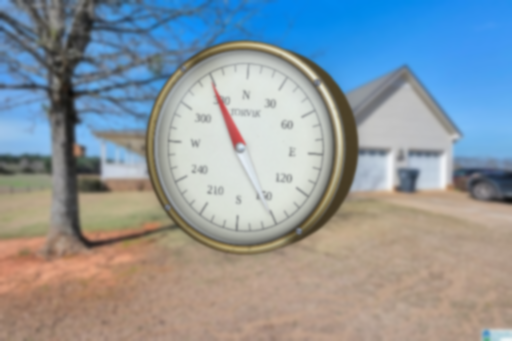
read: {"value": 330, "unit": "°"}
